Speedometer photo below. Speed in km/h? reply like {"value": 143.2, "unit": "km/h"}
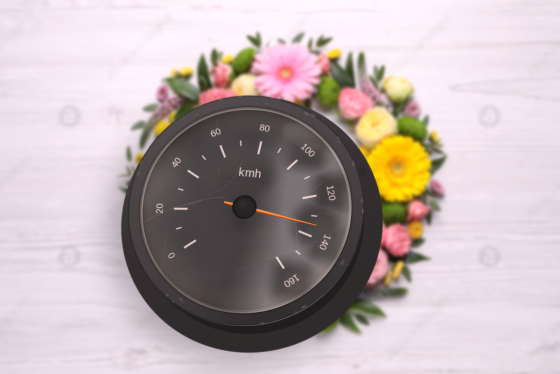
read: {"value": 135, "unit": "km/h"}
